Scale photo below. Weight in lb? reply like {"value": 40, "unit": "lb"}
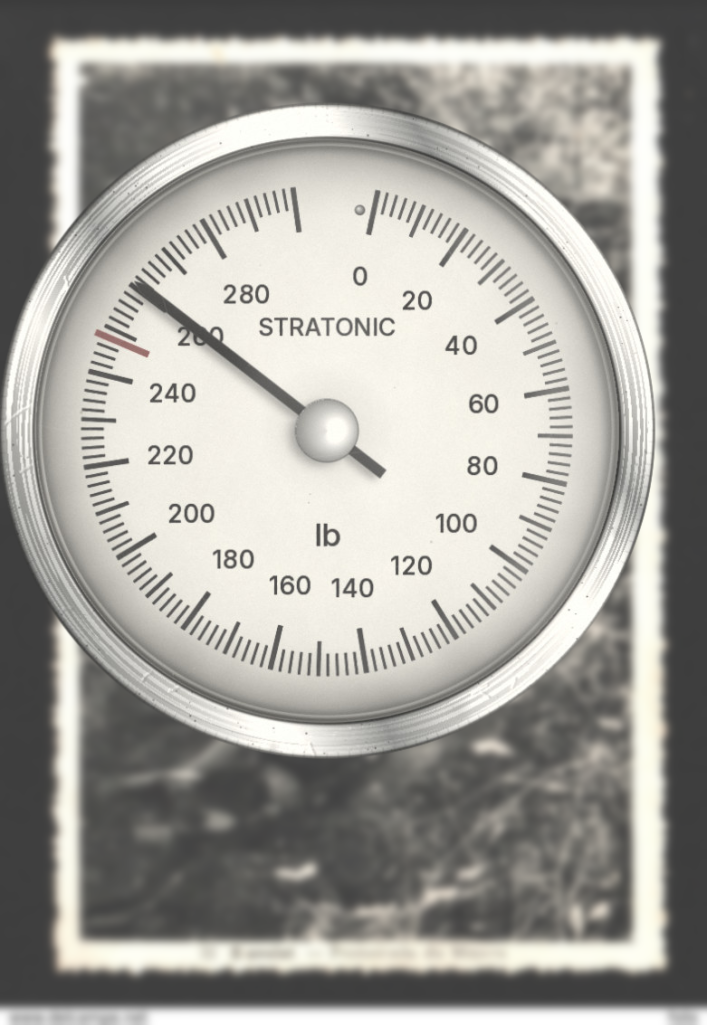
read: {"value": 261, "unit": "lb"}
